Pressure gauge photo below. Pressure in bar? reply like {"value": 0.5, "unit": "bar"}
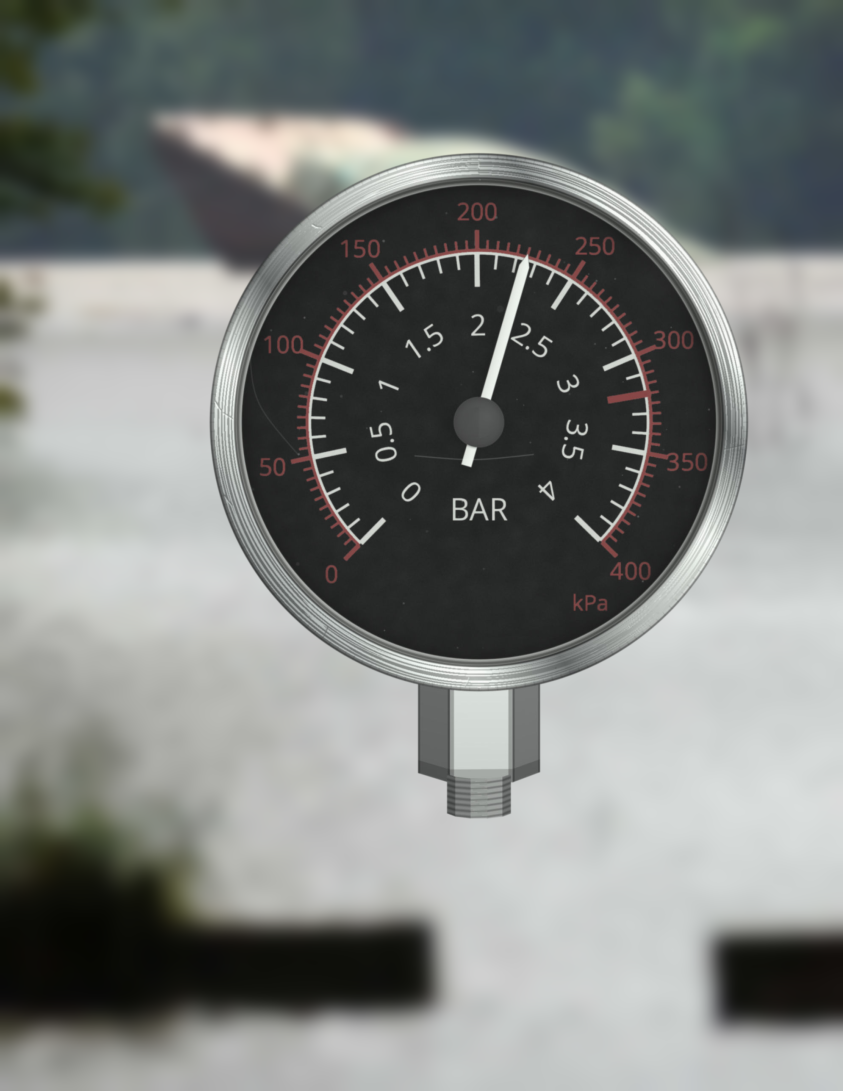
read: {"value": 2.25, "unit": "bar"}
